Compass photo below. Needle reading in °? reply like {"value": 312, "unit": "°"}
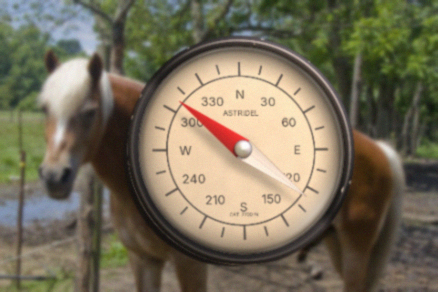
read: {"value": 307.5, "unit": "°"}
